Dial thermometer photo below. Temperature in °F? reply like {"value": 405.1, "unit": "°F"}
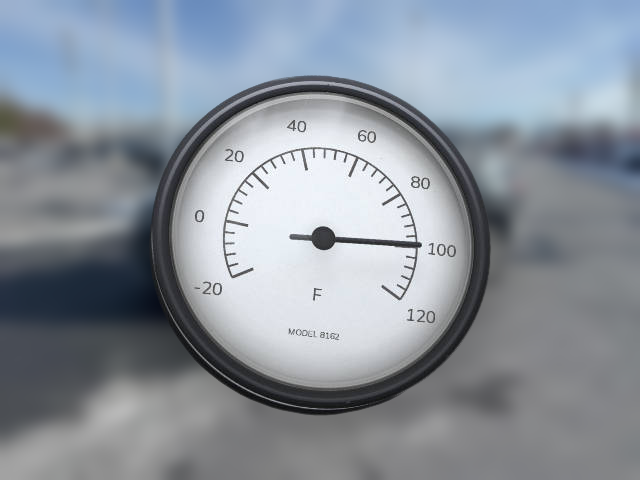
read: {"value": 100, "unit": "°F"}
